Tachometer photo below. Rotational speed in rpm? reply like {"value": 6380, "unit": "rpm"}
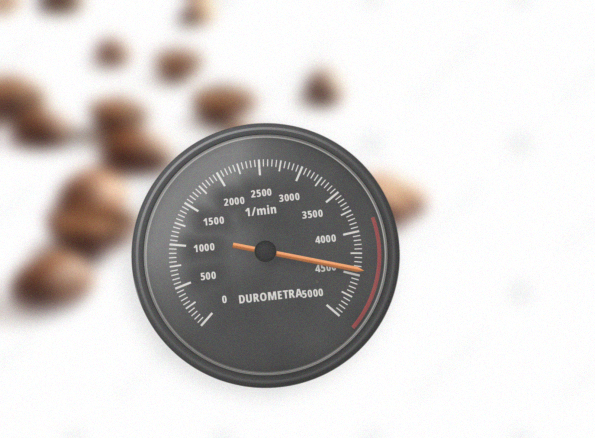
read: {"value": 4450, "unit": "rpm"}
